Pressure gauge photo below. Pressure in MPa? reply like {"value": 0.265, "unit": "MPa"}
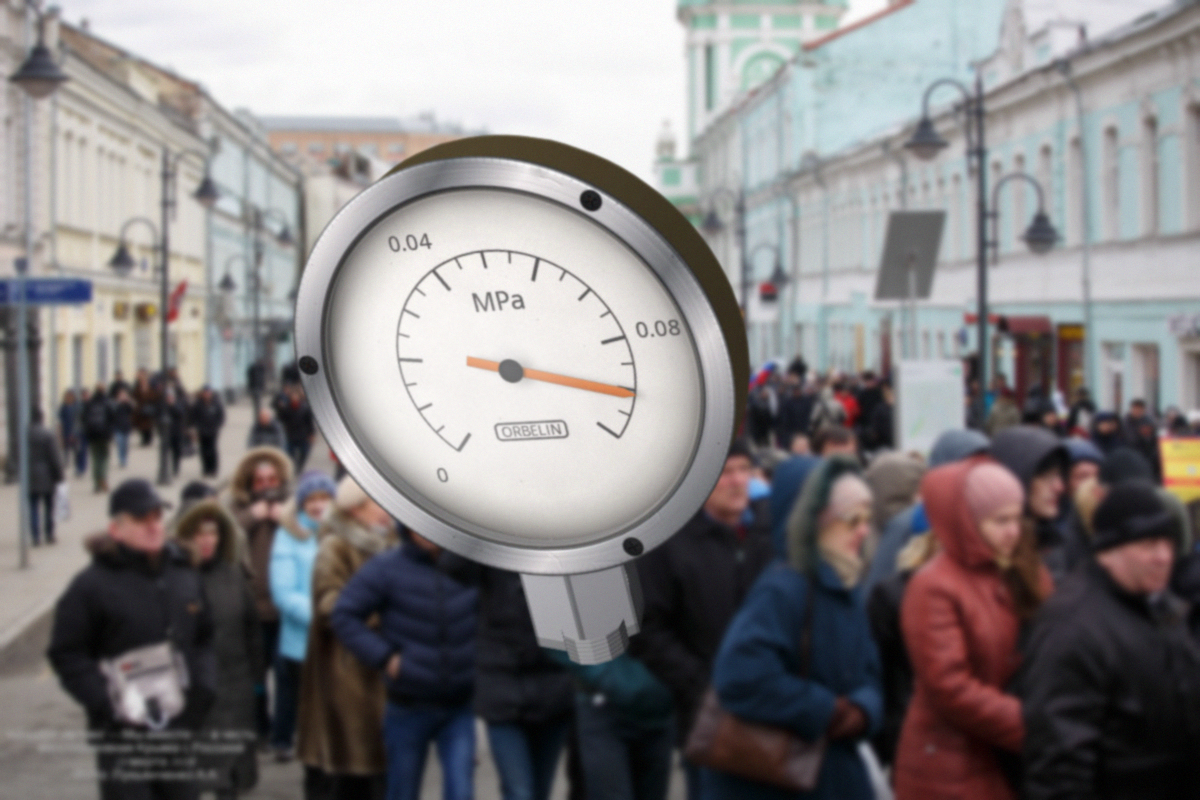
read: {"value": 0.09, "unit": "MPa"}
